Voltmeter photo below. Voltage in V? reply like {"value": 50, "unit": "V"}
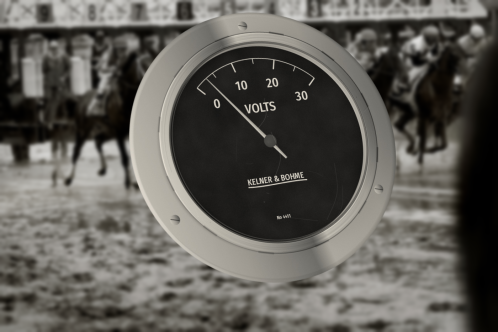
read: {"value": 2.5, "unit": "V"}
